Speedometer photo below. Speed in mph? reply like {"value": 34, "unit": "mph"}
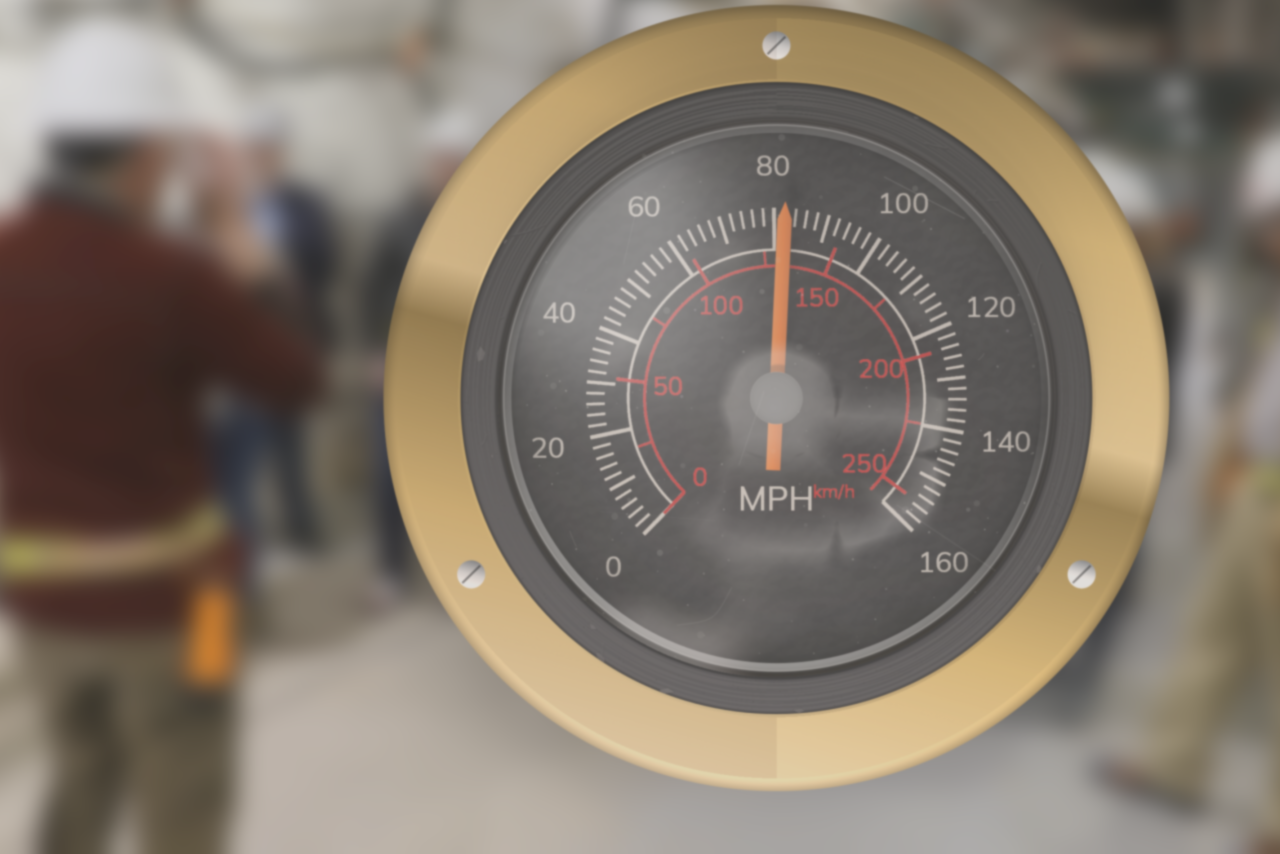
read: {"value": 82, "unit": "mph"}
